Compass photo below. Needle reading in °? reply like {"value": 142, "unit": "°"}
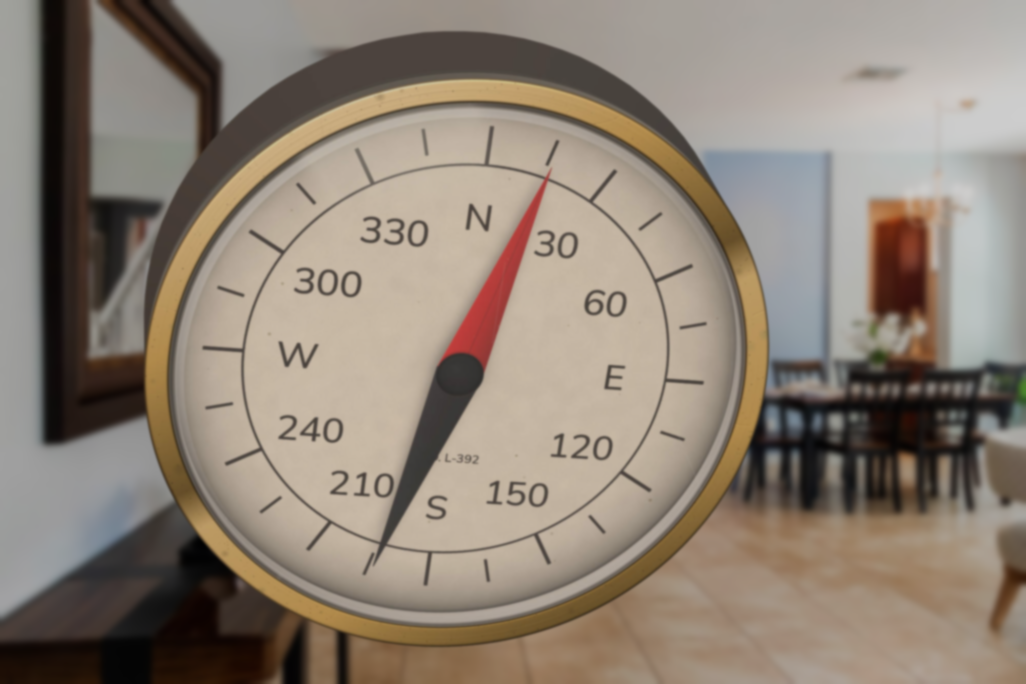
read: {"value": 15, "unit": "°"}
